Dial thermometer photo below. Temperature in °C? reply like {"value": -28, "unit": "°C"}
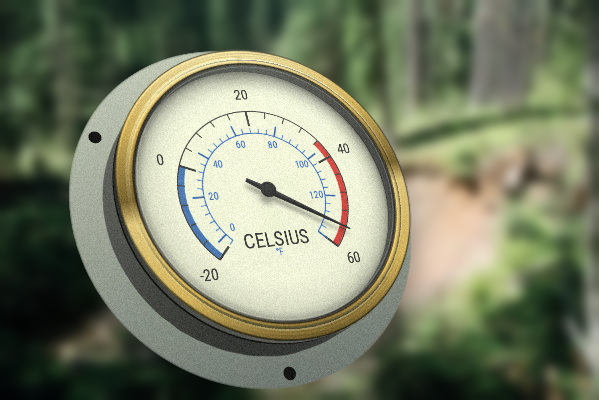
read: {"value": 56, "unit": "°C"}
